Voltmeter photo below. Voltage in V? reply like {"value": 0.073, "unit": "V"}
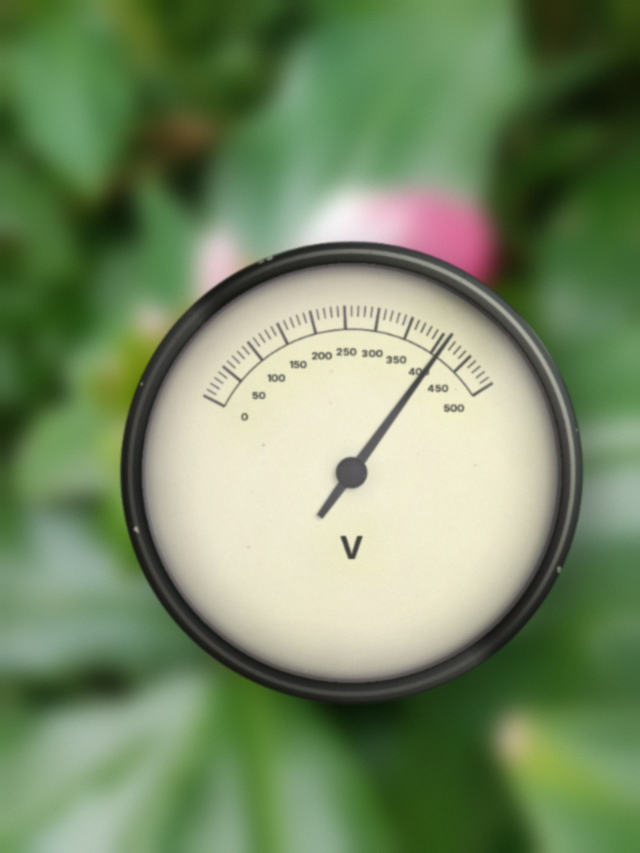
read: {"value": 410, "unit": "V"}
